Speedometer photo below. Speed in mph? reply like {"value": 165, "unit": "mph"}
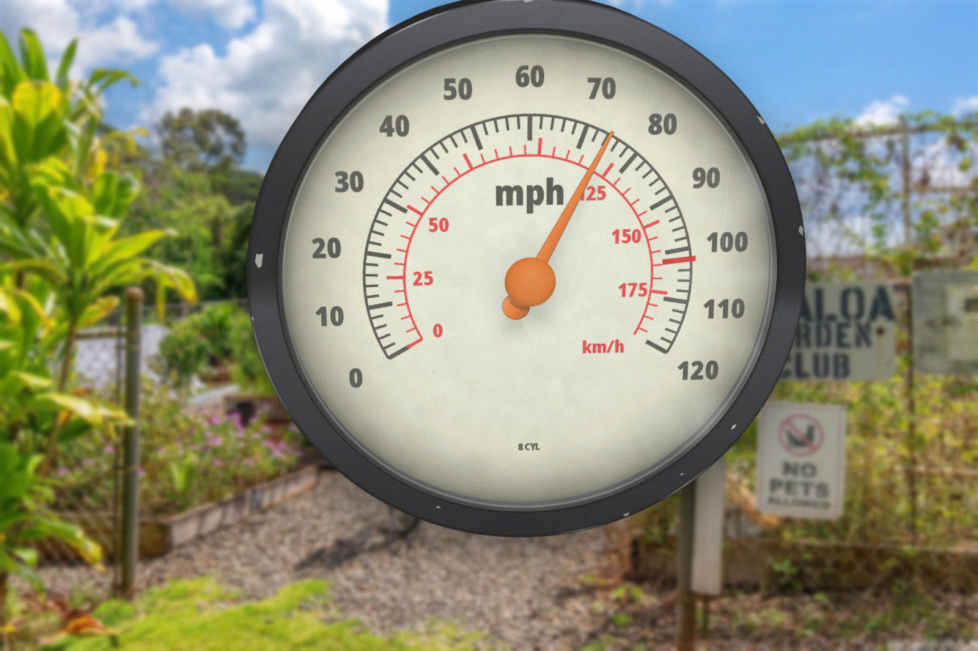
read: {"value": 74, "unit": "mph"}
